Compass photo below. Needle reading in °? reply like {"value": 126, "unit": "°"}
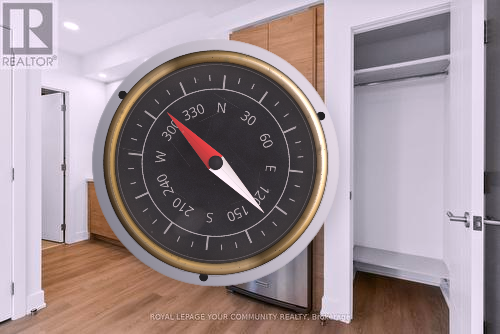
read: {"value": 310, "unit": "°"}
